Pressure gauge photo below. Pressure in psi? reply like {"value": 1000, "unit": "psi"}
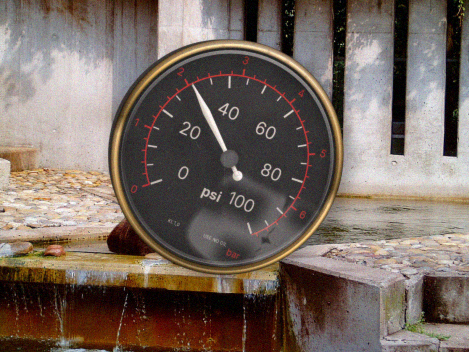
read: {"value": 30, "unit": "psi"}
